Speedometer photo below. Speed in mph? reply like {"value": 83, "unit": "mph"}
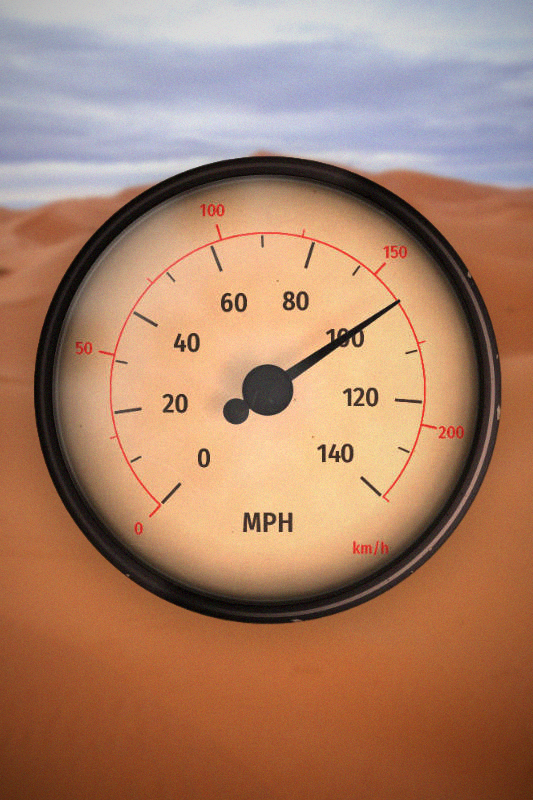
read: {"value": 100, "unit": "mph"}
